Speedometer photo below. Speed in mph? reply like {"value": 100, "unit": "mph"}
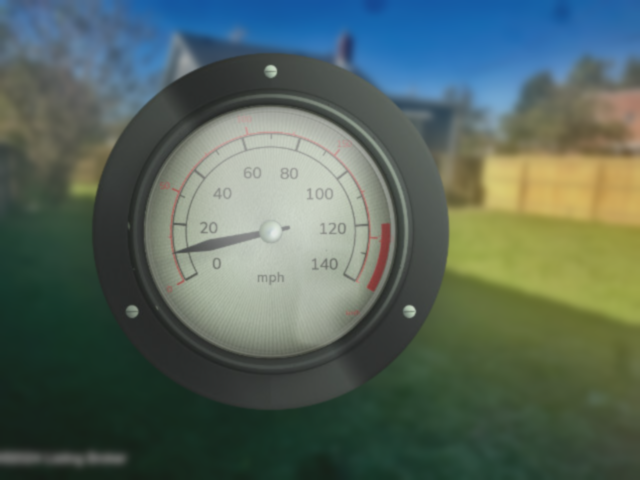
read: {"value": 10, "unit": "mph"}
